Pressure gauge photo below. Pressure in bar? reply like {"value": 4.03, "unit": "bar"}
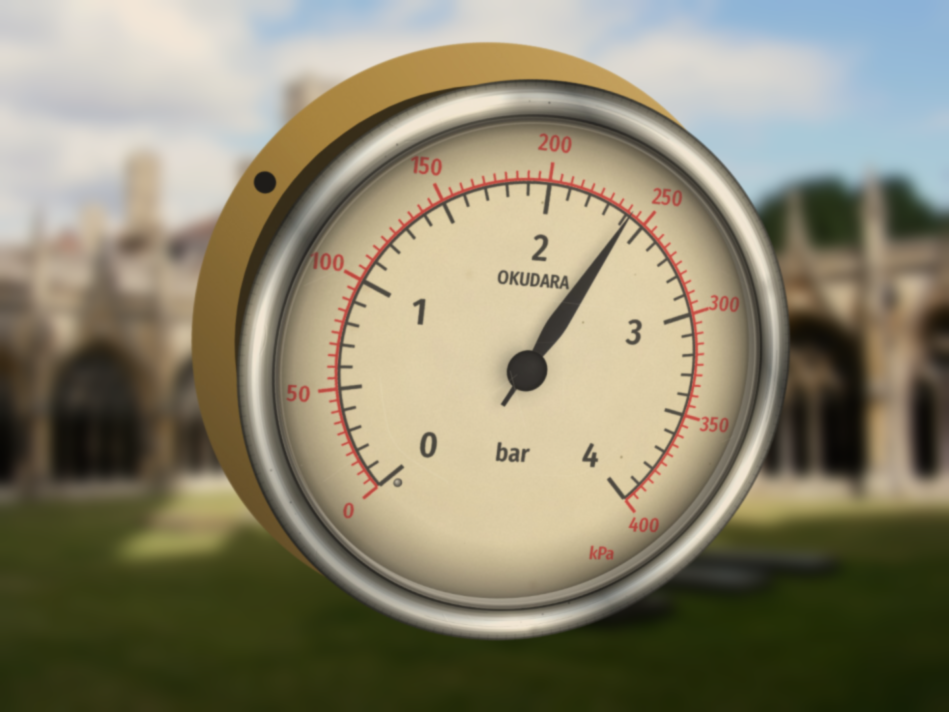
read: {"value": 2.4, "unit": "bar"}
